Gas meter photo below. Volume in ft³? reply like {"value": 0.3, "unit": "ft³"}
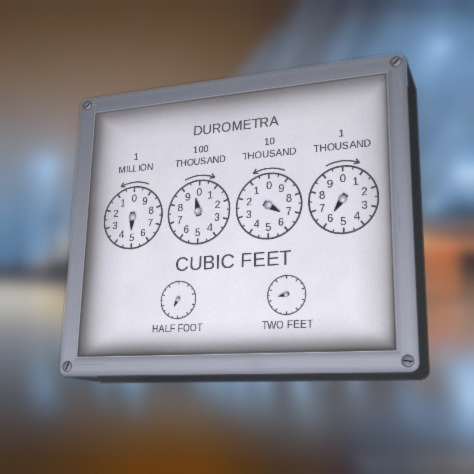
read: {"value": 496600, "unit": "ft³"}
